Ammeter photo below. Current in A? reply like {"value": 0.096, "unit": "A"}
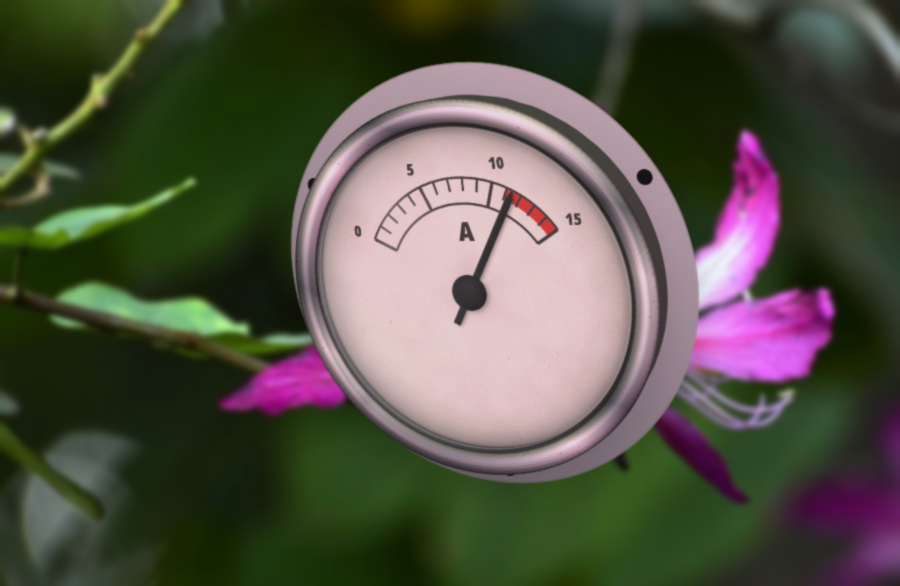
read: {"value": 11.5, "unit": "A"}
